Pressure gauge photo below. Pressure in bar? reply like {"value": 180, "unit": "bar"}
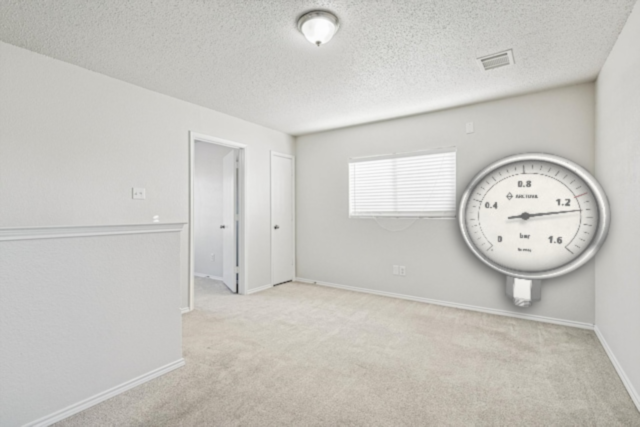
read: {"value": 1.3, "unit": "bar"}
